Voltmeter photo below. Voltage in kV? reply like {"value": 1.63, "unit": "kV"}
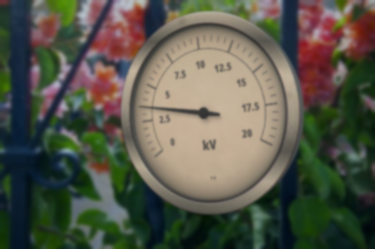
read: {"value": 3.5, "unit": "kV"}
